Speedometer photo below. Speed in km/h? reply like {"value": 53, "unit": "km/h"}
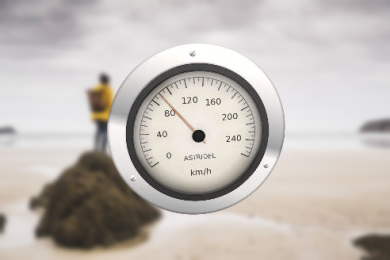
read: {"value": 90, "unit": "km/h"}
